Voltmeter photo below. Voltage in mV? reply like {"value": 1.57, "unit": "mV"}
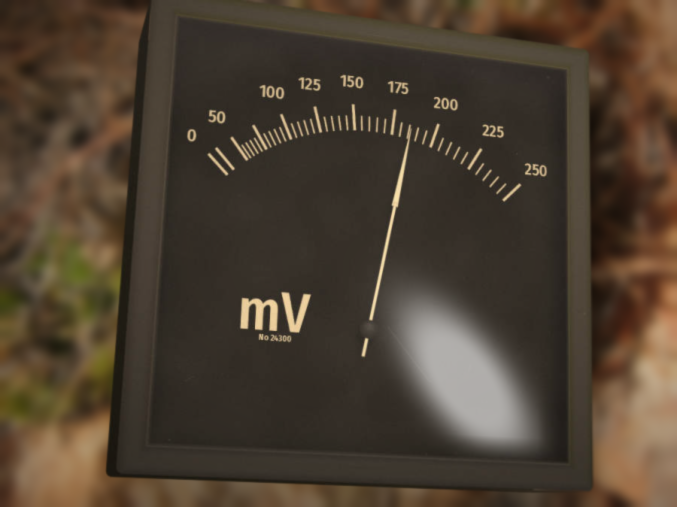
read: {"value": 185, "unit": "mV"}
